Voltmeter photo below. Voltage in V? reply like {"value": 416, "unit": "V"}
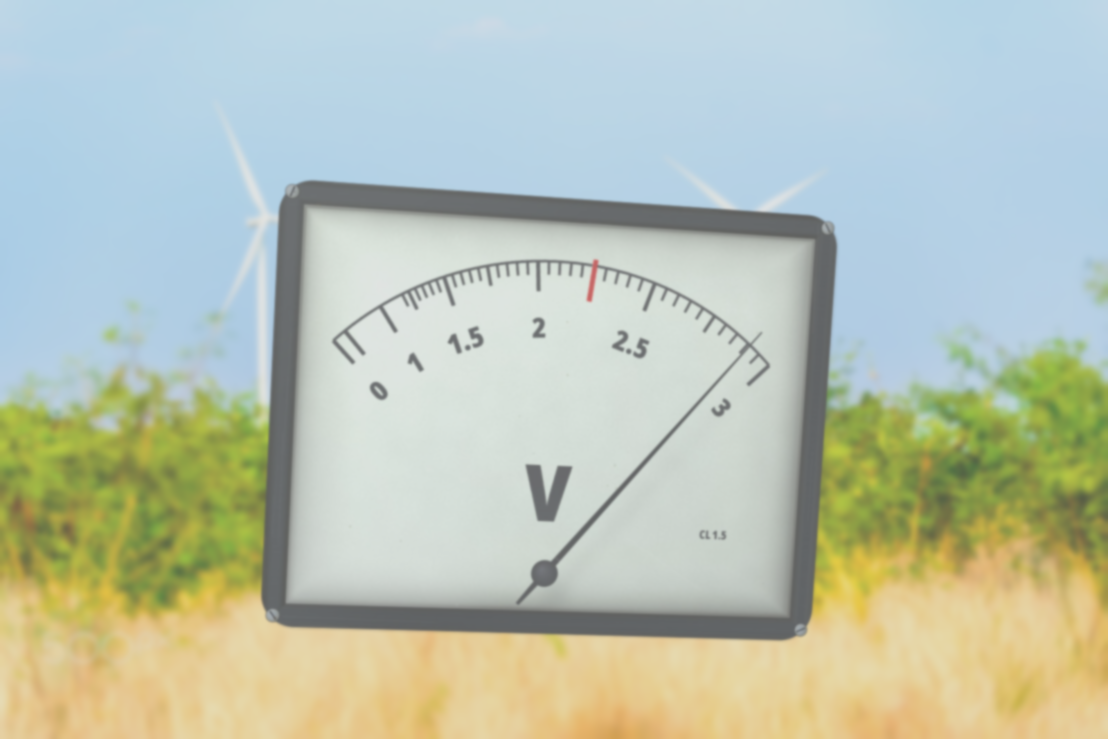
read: {"value": 2.9, "unit": "V"}
